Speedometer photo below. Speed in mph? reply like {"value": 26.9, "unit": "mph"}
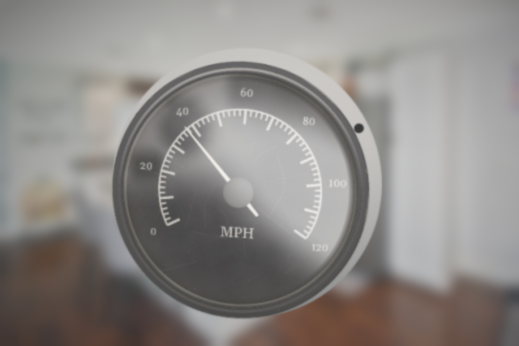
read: {"value": 38, "unit": "mph"}
